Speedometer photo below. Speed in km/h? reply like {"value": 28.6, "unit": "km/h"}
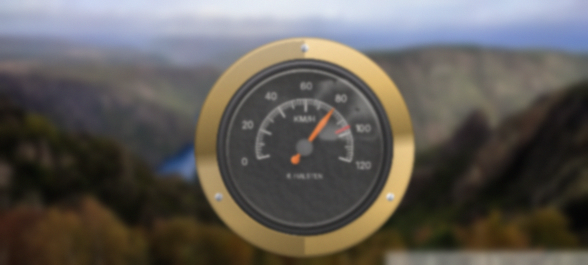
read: {"value": 80, "unit": "km/h"}
